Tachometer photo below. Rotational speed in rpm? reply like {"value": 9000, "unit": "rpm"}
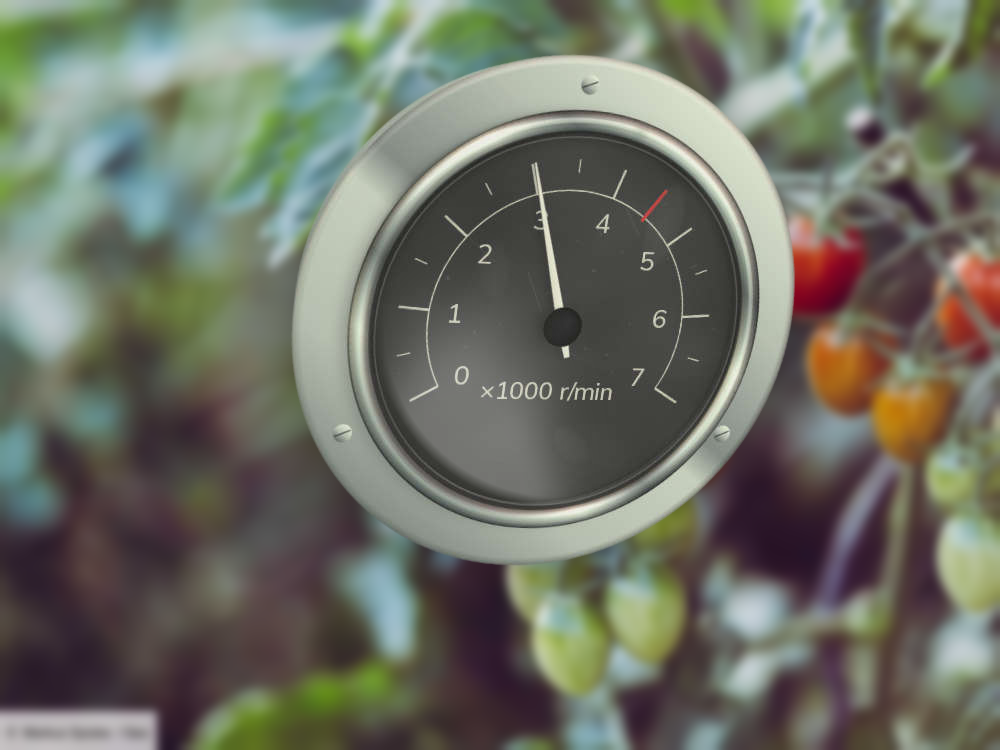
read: {"value": 3000, "unit": "rpm"}
